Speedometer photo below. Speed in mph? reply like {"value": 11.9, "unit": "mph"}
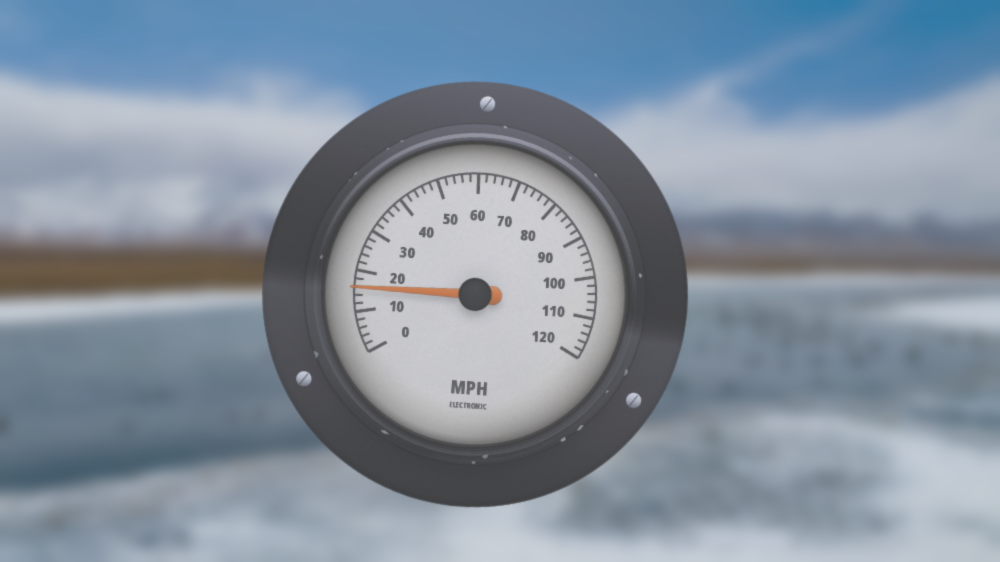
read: {"value": 16, "unit": "mph"}
